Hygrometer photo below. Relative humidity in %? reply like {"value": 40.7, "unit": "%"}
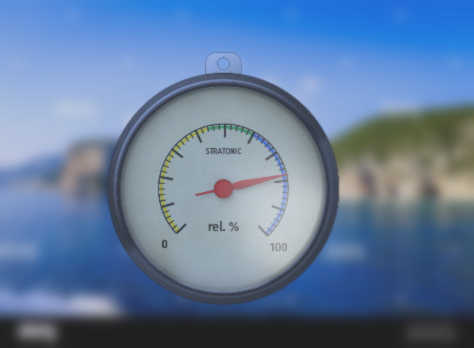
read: {"value": 78, "unit": "%"}
